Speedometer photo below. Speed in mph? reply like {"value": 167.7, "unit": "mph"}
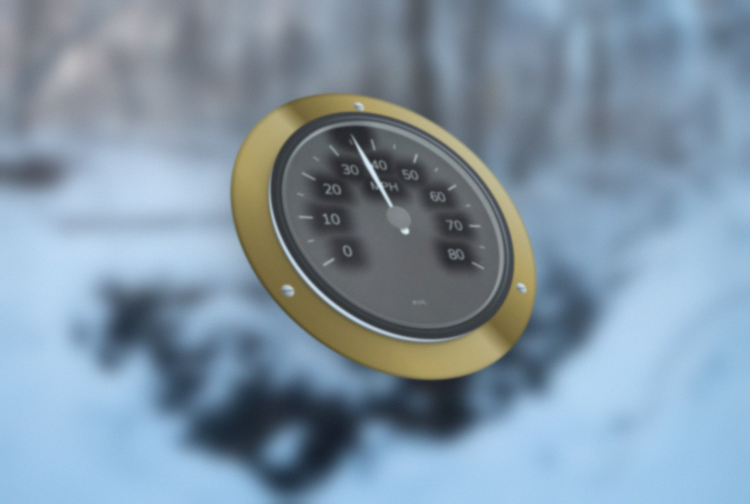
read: {"value": 35, "unit": "mph"}
